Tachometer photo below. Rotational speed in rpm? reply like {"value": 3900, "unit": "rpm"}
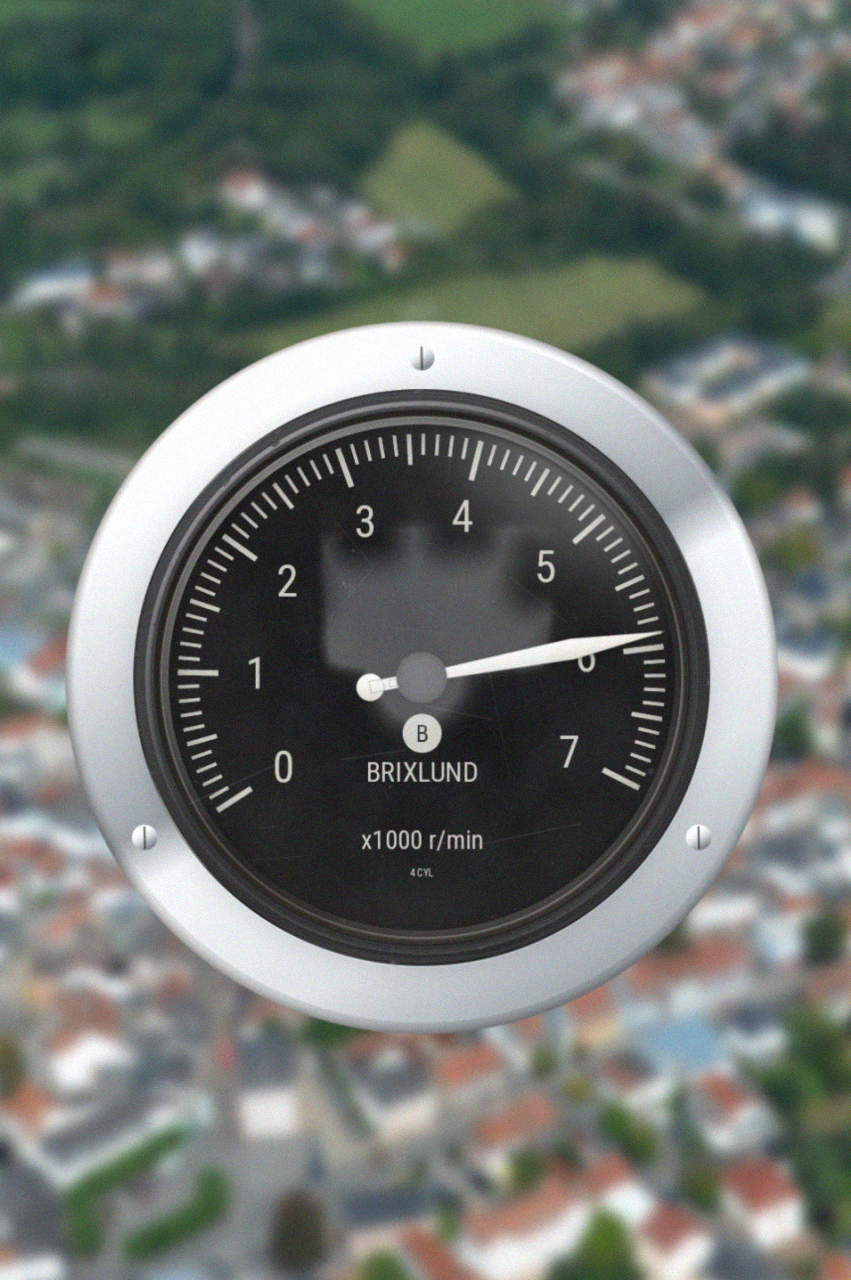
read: {"value": 5900, "unit": "rpm"}
